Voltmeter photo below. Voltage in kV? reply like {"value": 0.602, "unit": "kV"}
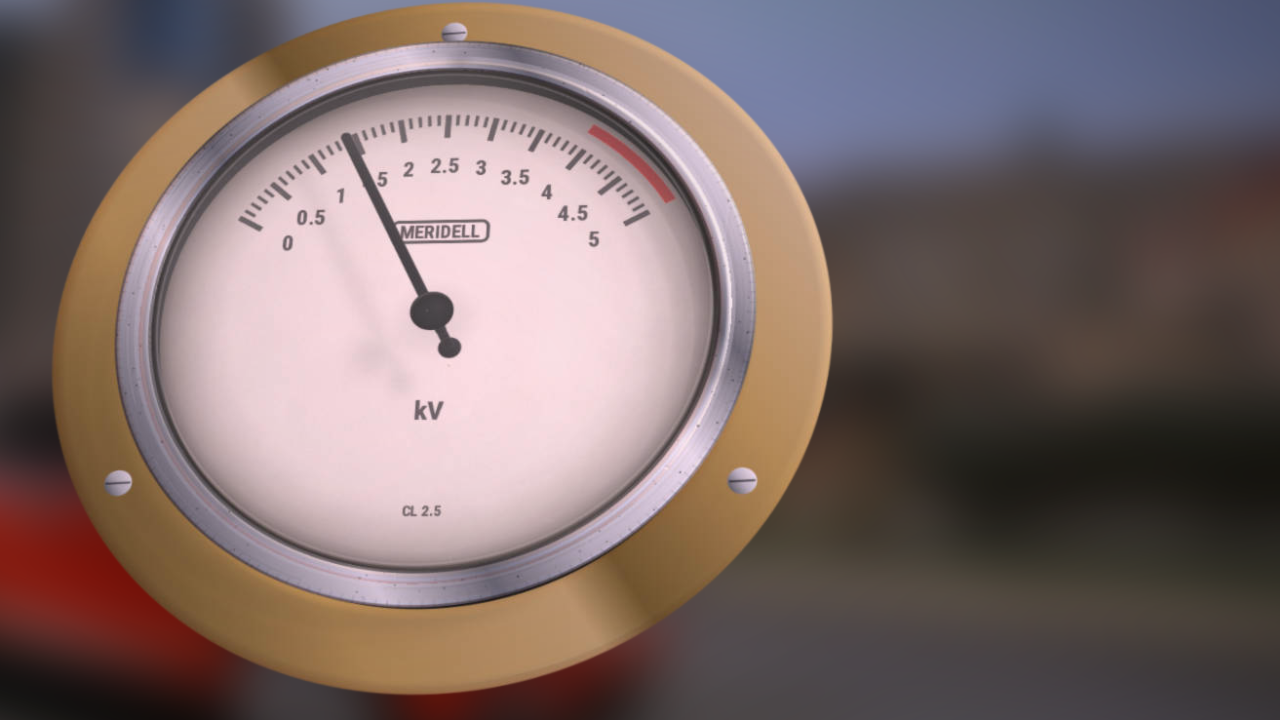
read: {"value": 1.4, "unit": "kV"}
